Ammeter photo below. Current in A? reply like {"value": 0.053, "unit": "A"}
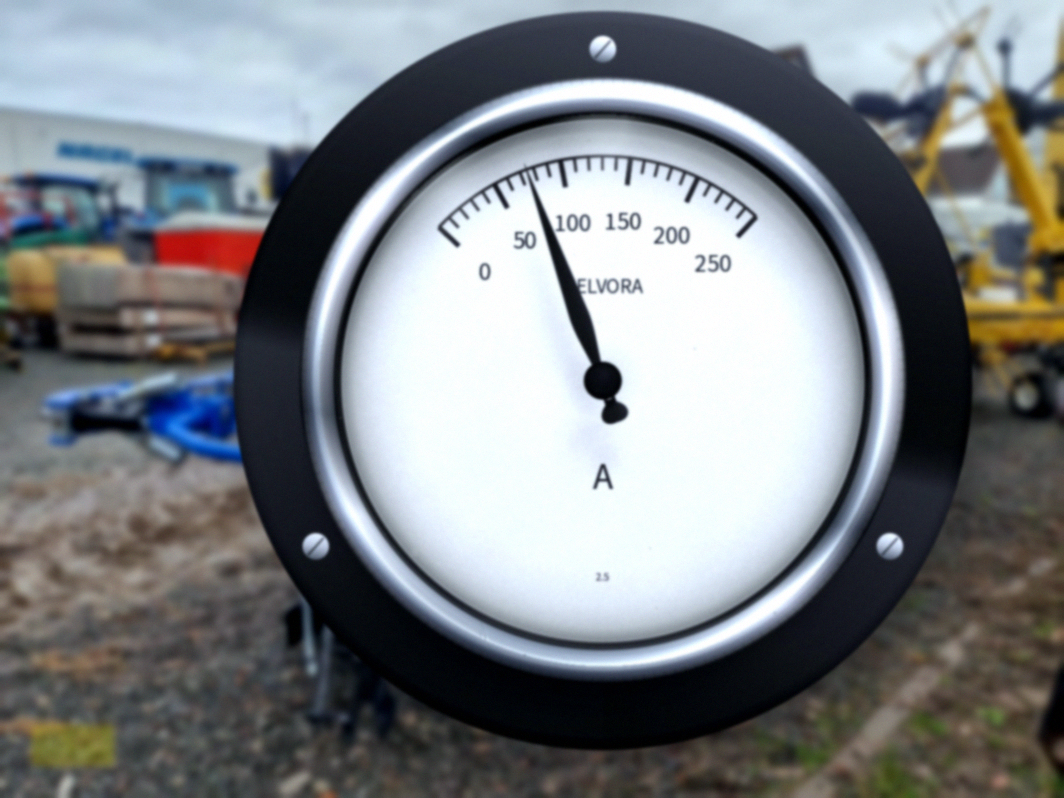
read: {"value": 75, "unit": "A"}
